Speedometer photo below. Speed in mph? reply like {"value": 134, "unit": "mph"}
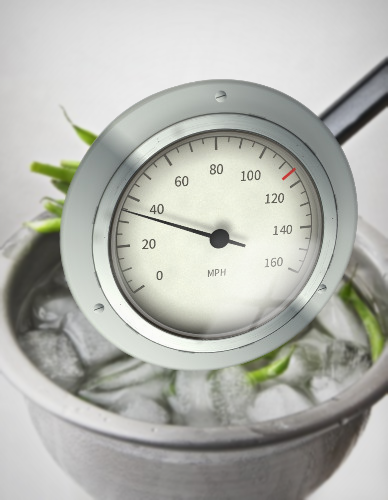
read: {"value": 35, "unit": "mph"}
